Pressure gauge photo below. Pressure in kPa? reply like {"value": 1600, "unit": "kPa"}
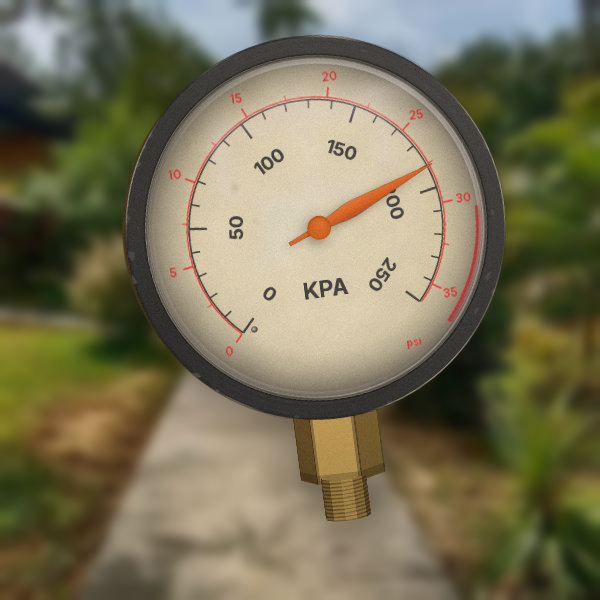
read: {"value": 190, "unit": "kPa"}
